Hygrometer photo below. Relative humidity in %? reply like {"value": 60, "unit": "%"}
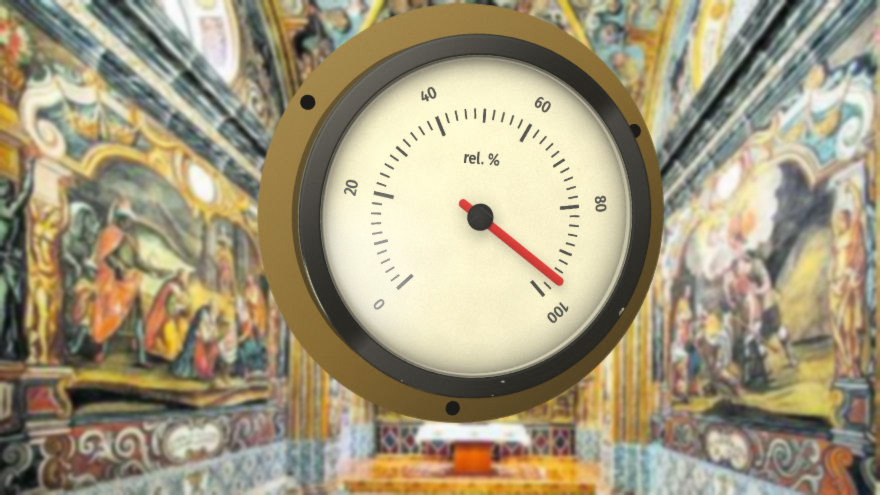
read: {"value": 96, "unit": "%"}
